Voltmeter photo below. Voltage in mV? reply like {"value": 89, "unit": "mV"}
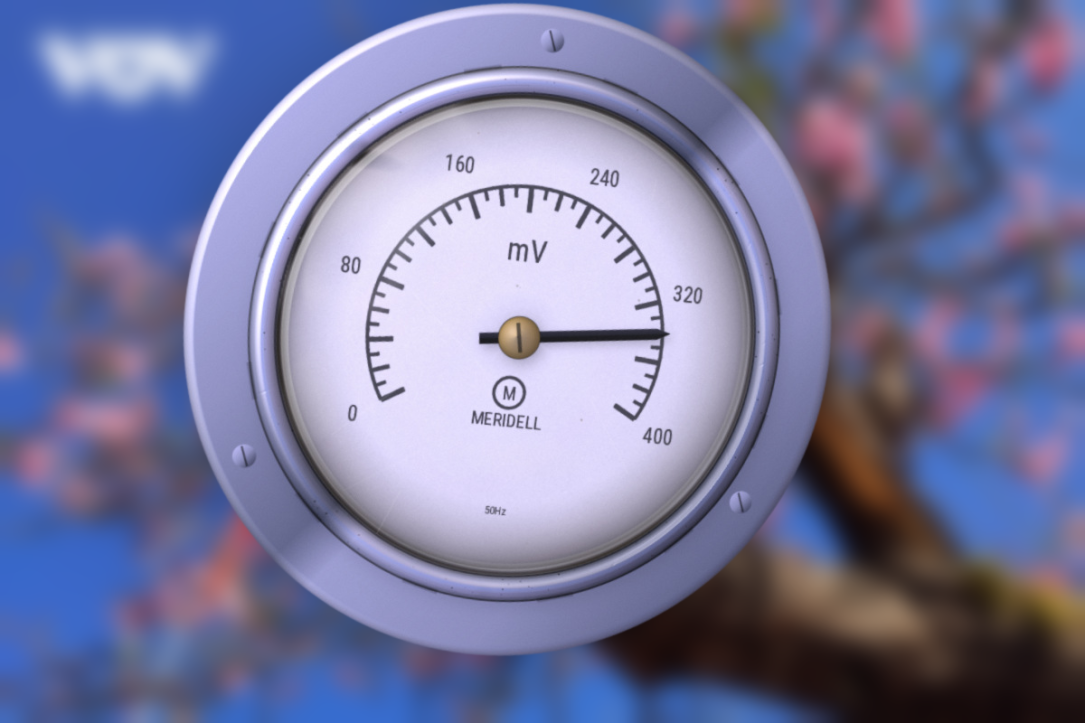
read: {"value": 340, "unit": "mV"}
